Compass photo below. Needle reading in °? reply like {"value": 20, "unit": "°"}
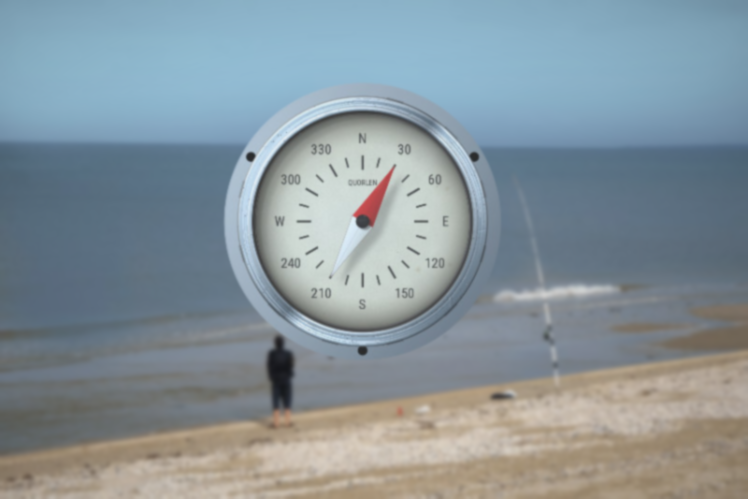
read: {"value": 30, "unit": "°"}
